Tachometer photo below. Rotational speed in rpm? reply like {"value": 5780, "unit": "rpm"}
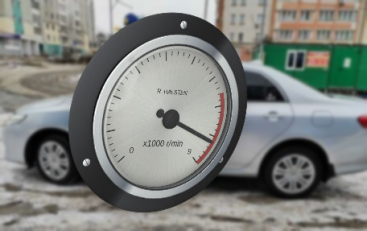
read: {"value": 8200, "unit": "rpm"}
